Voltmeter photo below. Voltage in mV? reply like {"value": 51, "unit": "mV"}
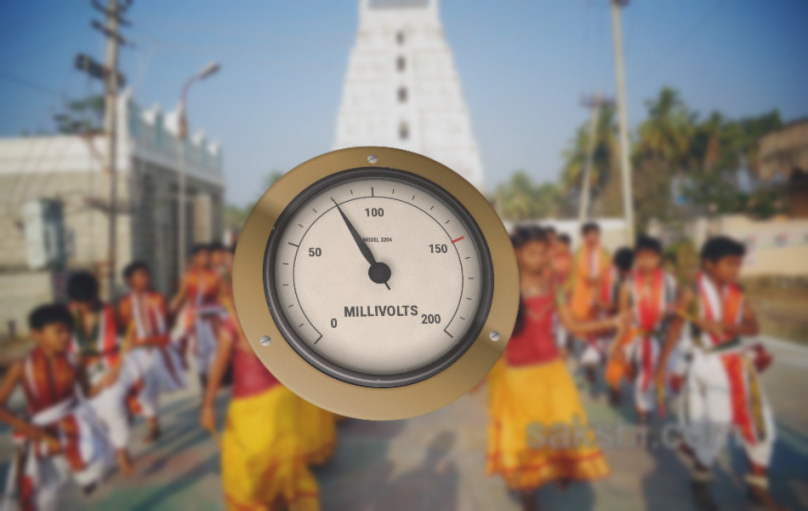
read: {"value": 80, "unit": "mV"}
